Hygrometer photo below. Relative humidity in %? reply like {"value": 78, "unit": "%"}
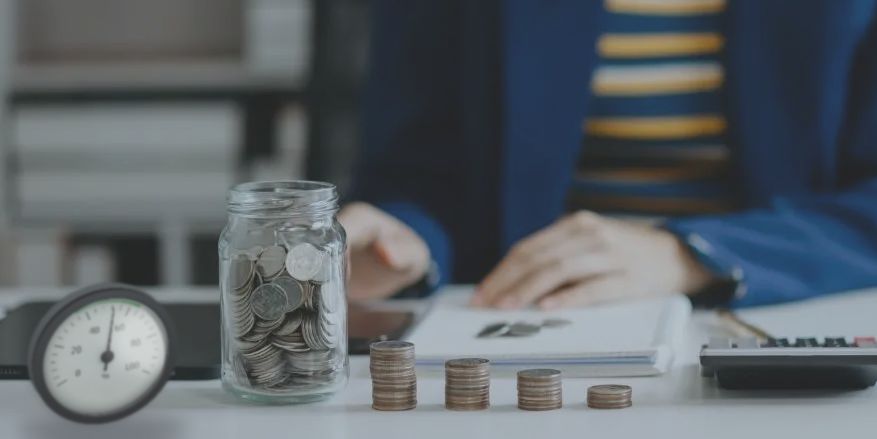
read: {"value": 52, "unit": "%"}
